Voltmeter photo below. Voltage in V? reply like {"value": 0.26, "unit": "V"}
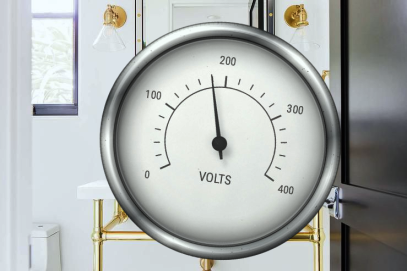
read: {"value": 180, "unit": "V"}
